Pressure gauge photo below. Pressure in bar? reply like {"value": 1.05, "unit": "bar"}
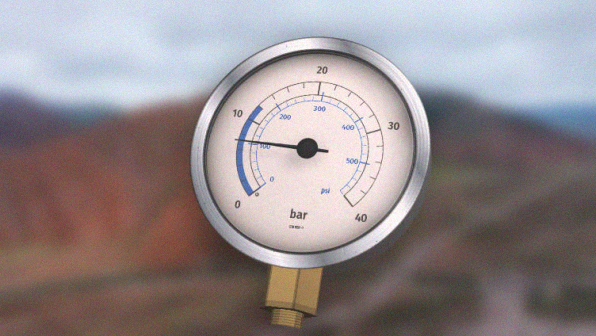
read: {"value": 7, "unit": "bar"}
